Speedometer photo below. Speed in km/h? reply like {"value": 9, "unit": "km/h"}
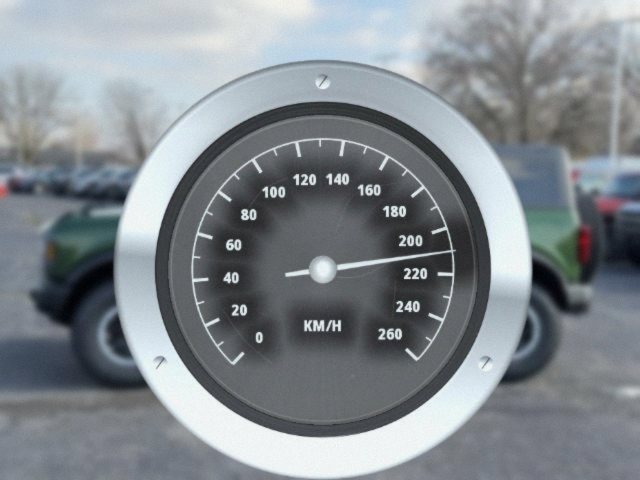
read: {"value": 210, "unit": "km/h"}
